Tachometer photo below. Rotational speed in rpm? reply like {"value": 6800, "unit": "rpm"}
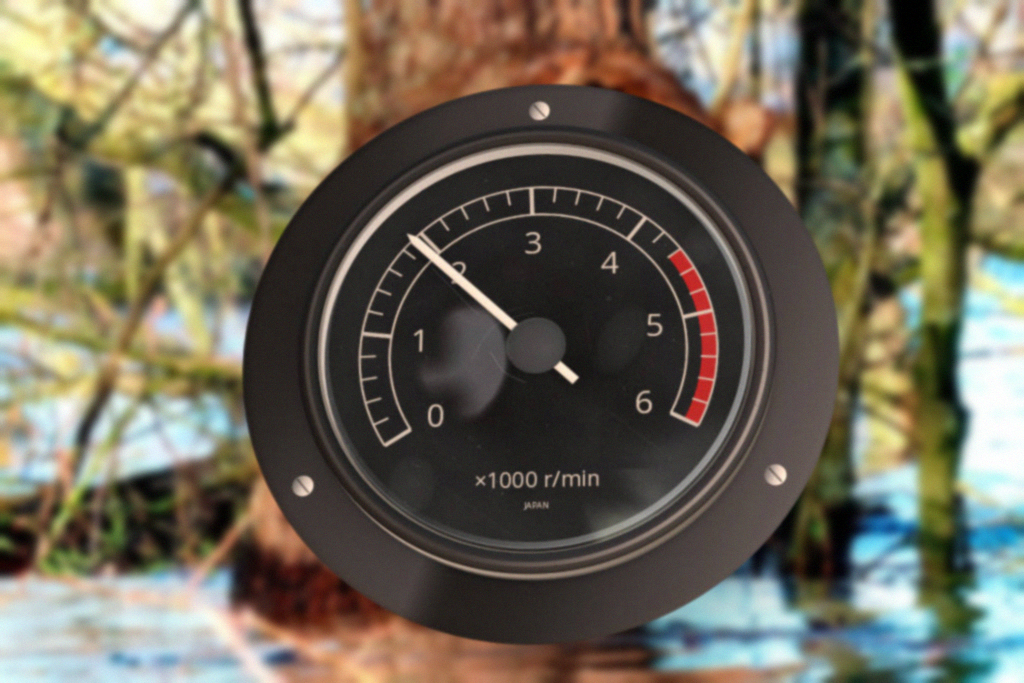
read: {"value": 1900, "unit": "rpm"}
